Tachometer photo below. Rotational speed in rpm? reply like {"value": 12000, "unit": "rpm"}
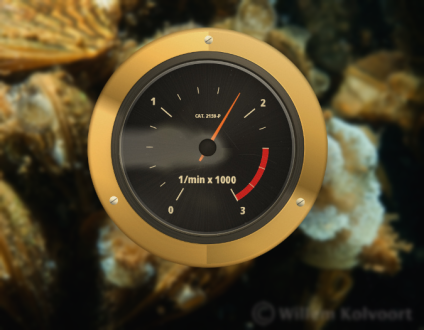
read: {"value": 1800, "unit": "rpm"}
